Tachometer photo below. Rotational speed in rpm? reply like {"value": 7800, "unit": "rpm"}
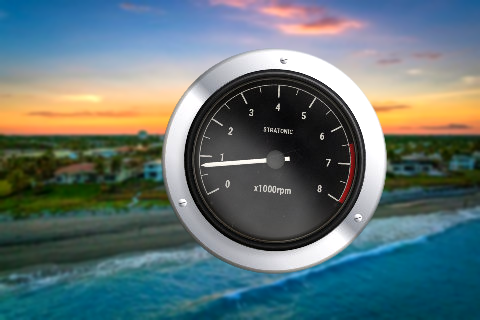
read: {"value": 750, "unit": "rpm"}
